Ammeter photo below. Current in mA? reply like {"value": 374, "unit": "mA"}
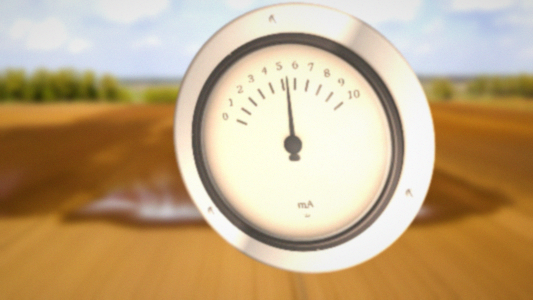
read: {"value": 5.5, "unit": "mA"}
